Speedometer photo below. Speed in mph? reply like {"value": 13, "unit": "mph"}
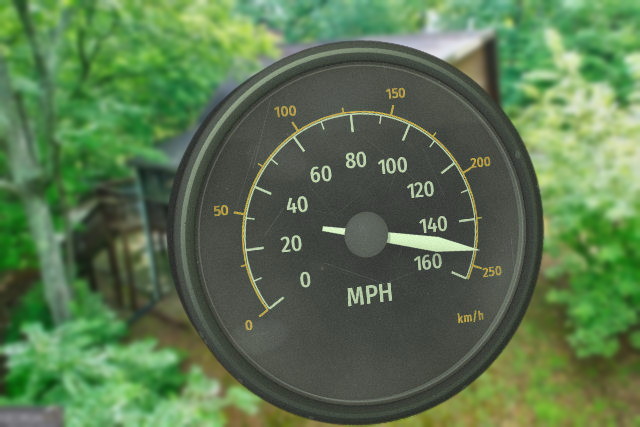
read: {"value": 150, "unit": "mph"}
